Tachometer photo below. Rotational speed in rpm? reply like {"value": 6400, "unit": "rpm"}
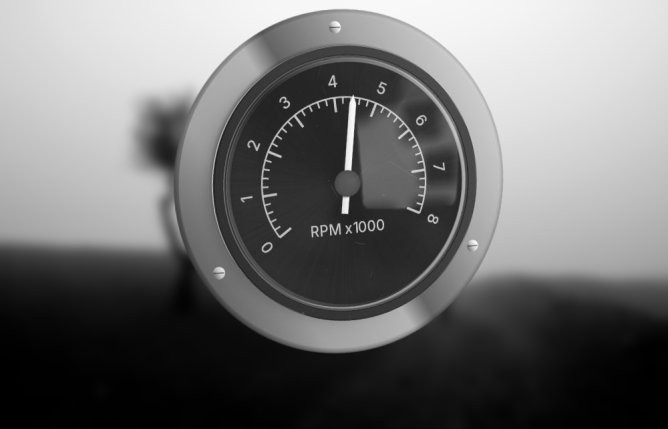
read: {"value": 4400, "unit": "rpm"}
